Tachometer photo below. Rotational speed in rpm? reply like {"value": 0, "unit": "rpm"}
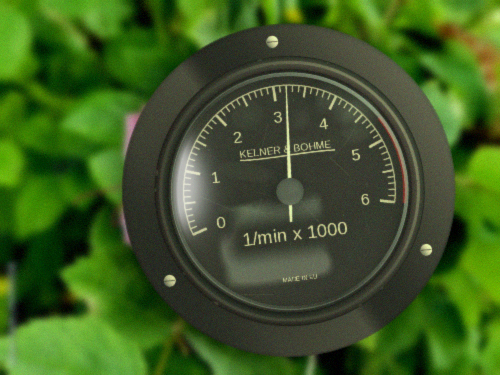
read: {"value": 3200, "unit": "rpm"}
